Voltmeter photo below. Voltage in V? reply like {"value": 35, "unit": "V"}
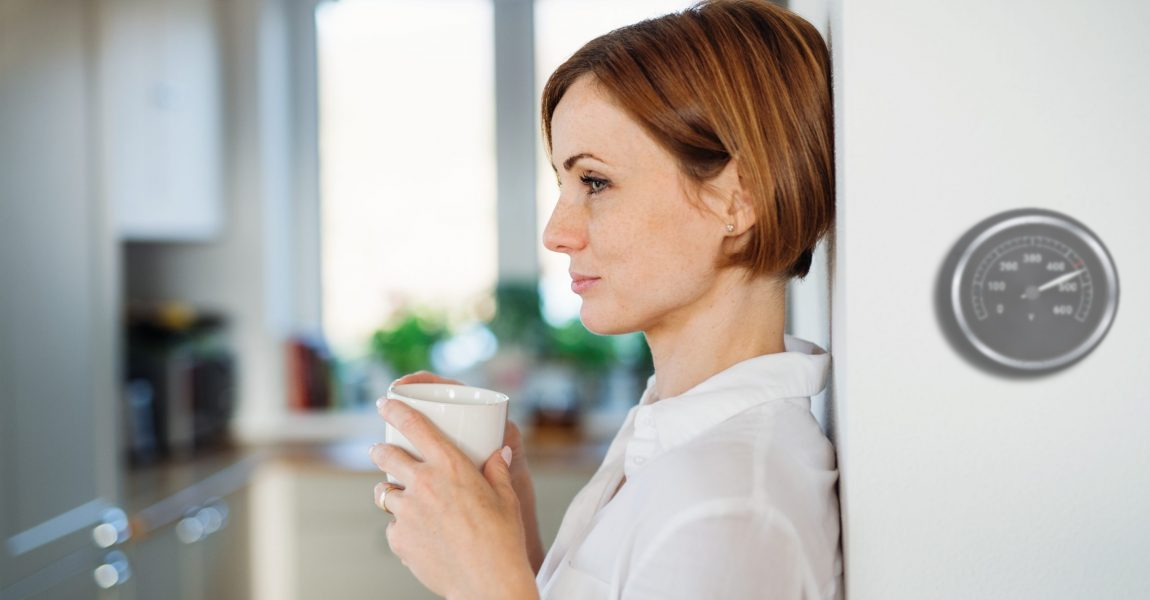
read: {"value": 460, "unit": "V"}
